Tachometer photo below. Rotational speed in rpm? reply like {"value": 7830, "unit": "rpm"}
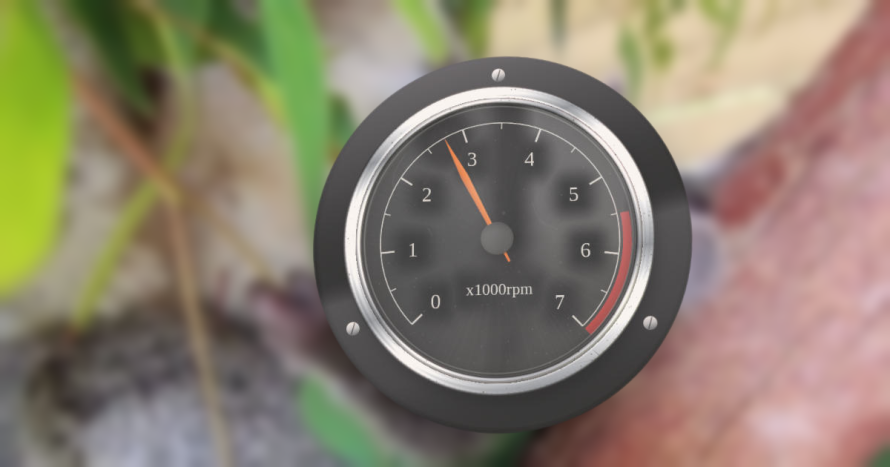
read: {"value": 2750, "unit": "rpm"}
